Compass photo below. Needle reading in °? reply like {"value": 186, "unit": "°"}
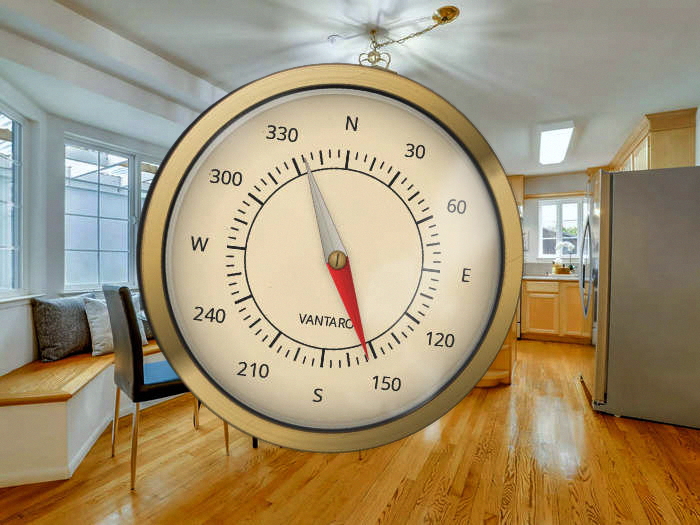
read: {"value": 155, "unit": "°"}
